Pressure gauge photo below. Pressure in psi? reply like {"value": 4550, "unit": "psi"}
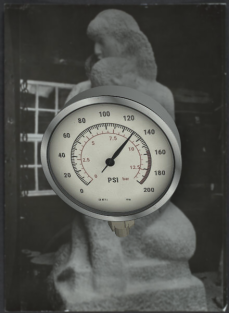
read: {"value": 130, "unit": "psi"}
